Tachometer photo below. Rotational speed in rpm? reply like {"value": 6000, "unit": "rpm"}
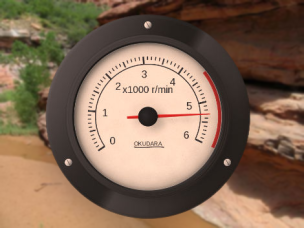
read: {"value": 5300, "unit": "rpm"}
